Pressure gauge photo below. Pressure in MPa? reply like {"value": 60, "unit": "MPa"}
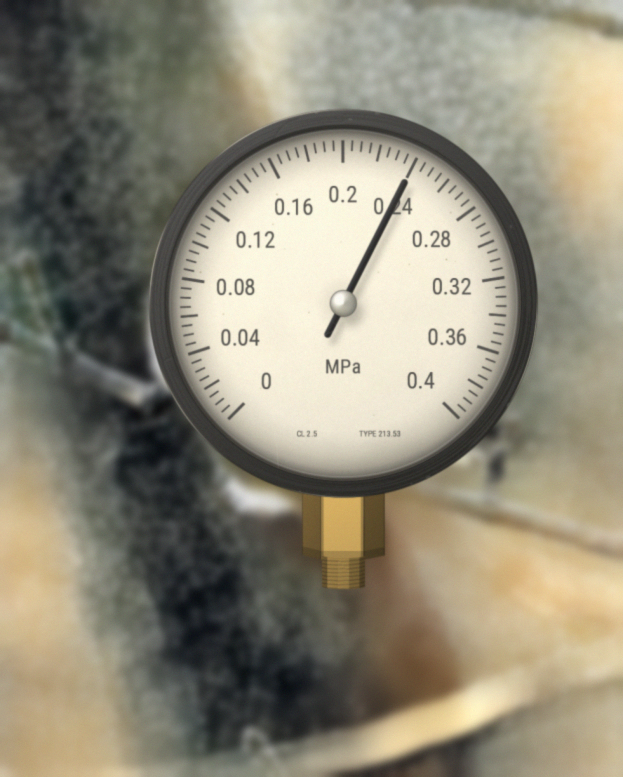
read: {"value": 0.24, "unit": "MPa"}
